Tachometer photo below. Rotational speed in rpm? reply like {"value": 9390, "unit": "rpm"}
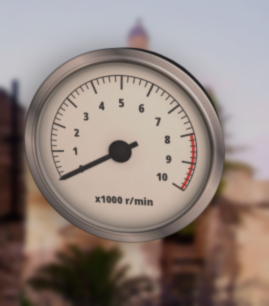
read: {"value": 0, "unit": "rpm"}
